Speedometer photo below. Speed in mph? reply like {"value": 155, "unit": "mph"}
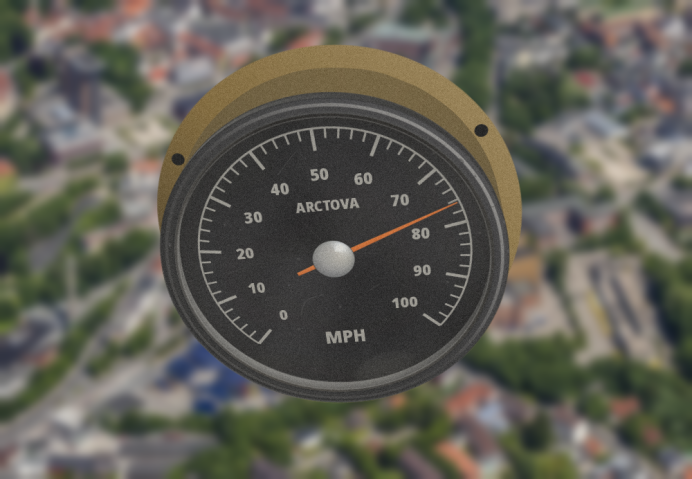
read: {"value": 76, "unit": "mph"}
